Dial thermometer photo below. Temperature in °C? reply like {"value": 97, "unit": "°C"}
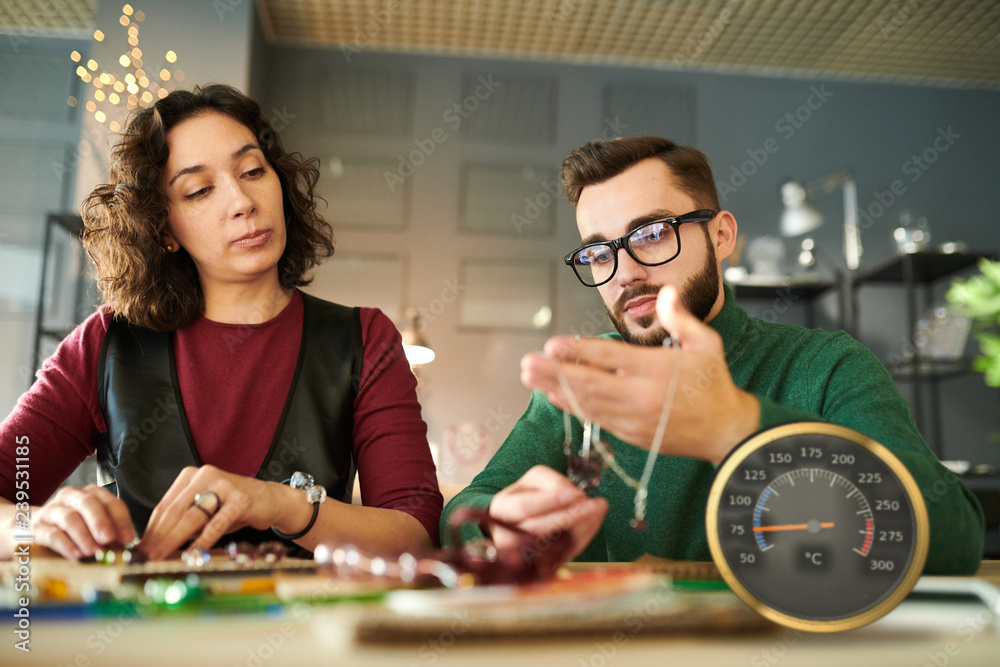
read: {"value": 75, "unit": "°C"}
